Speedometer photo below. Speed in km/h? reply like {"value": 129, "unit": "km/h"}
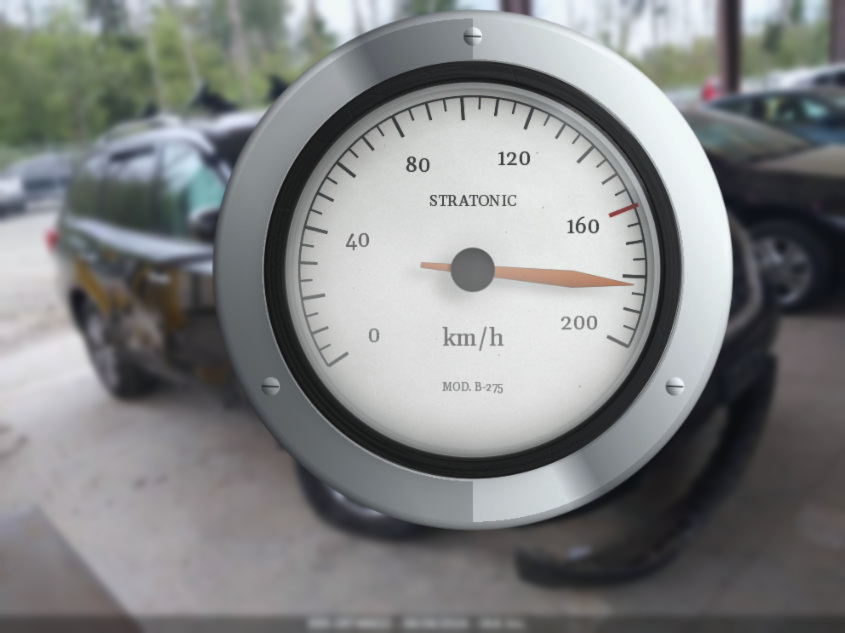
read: {"value": 182.5, "unit": "km/h"}
